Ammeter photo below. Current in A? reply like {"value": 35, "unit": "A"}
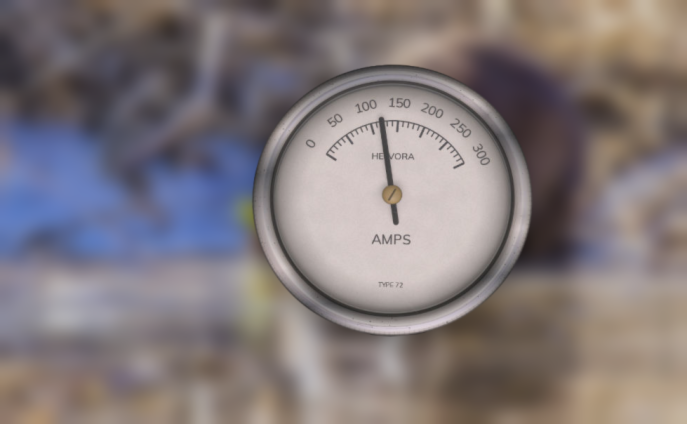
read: {"value": 120, "unit": "A"}
